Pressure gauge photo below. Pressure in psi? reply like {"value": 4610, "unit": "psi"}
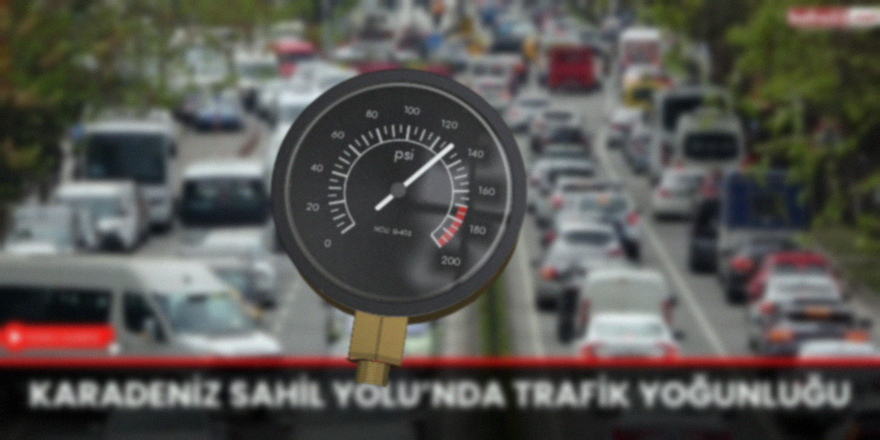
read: {"value": 130, "unit": "psi"}
